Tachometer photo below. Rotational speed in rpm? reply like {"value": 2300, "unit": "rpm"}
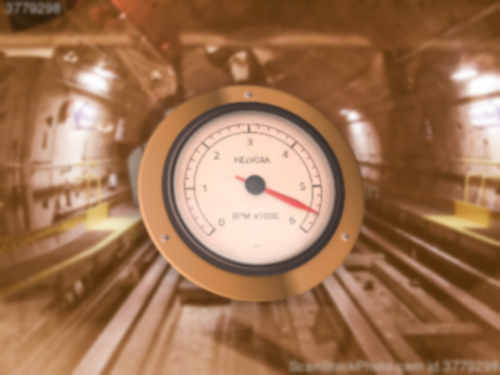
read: {"value": 5600, "unit": "rpm"}
